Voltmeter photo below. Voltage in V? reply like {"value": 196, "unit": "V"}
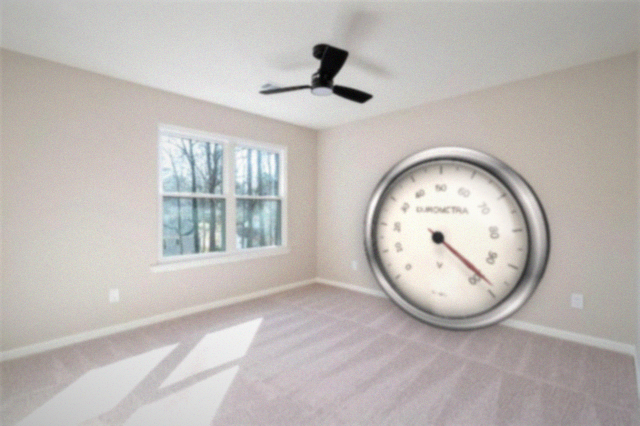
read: {"value": 97.5, "unit": "V"}
